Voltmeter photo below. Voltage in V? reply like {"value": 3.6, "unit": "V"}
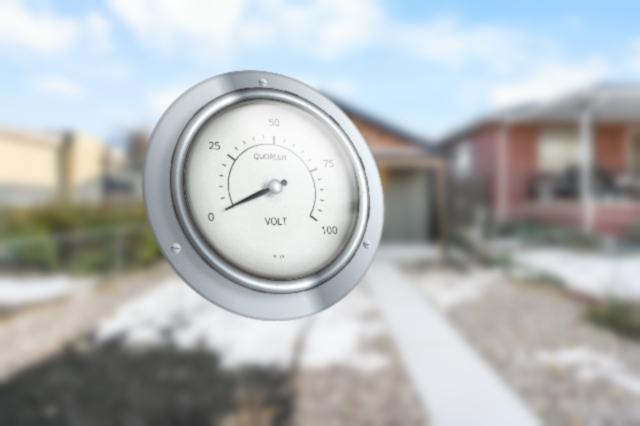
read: {"value": 0, "unit": "V"}
